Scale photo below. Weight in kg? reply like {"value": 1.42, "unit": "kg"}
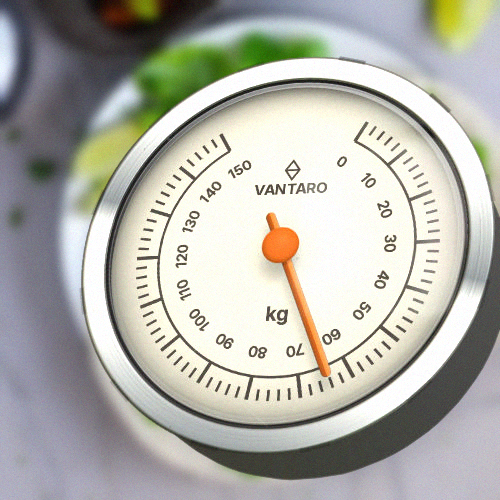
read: {"value": 64, "unit": "kg"}
